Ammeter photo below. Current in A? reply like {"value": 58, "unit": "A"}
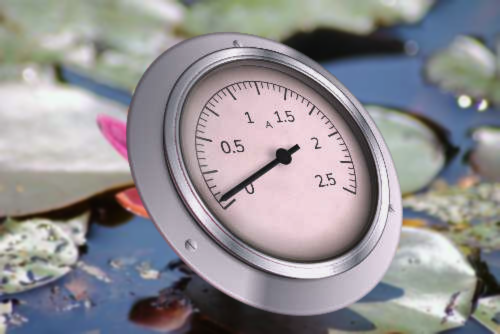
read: {"value": 0.05, "unit": "A"}
